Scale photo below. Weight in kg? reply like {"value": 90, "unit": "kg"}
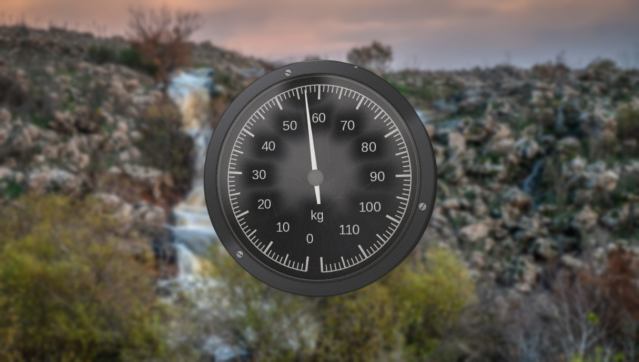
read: {"value": 57, "unit": "kg"}
